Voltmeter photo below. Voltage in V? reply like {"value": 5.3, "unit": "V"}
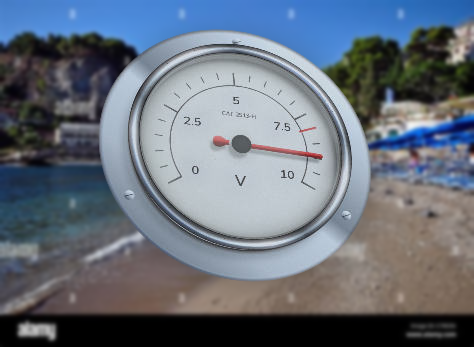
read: {"value": 9, "unit": "V"}
